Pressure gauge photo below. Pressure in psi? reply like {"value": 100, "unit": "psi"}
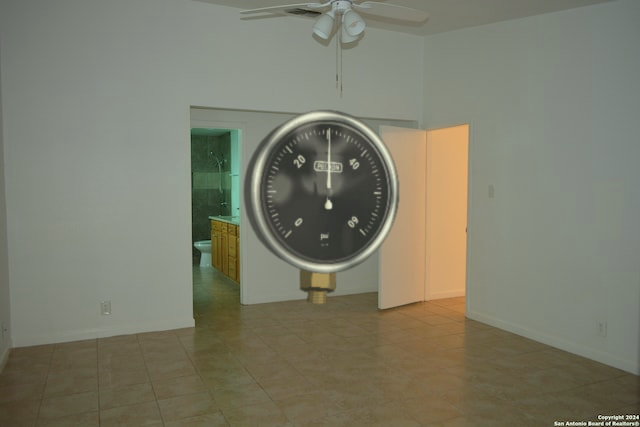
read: {"value": 30, "unit": "psi"}
